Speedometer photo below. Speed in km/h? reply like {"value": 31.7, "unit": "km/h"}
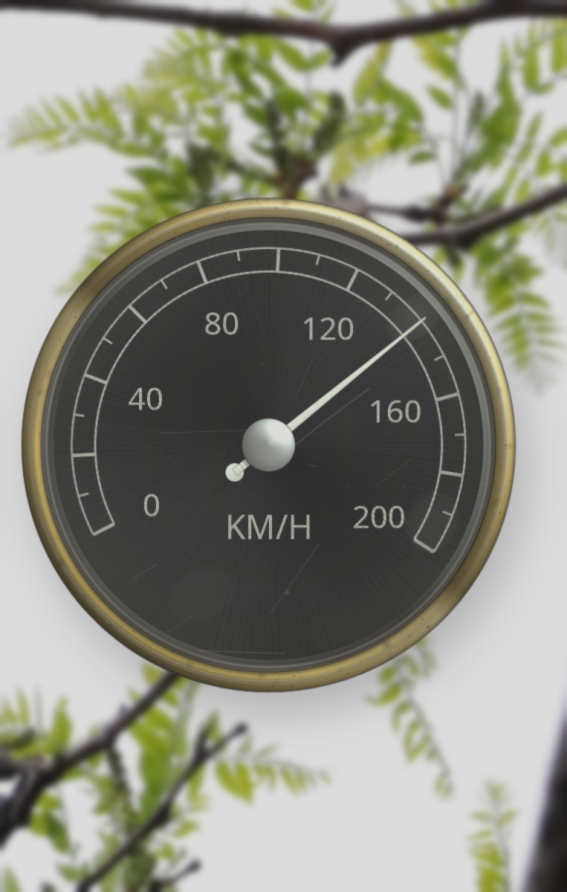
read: {"value": 140, "unit": "km/h"}
